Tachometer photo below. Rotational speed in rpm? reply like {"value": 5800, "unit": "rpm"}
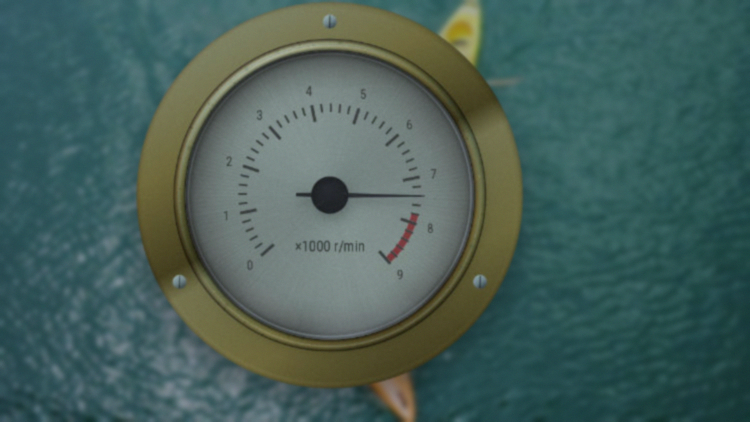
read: {"value": 7400, "unit": "rpm"}
